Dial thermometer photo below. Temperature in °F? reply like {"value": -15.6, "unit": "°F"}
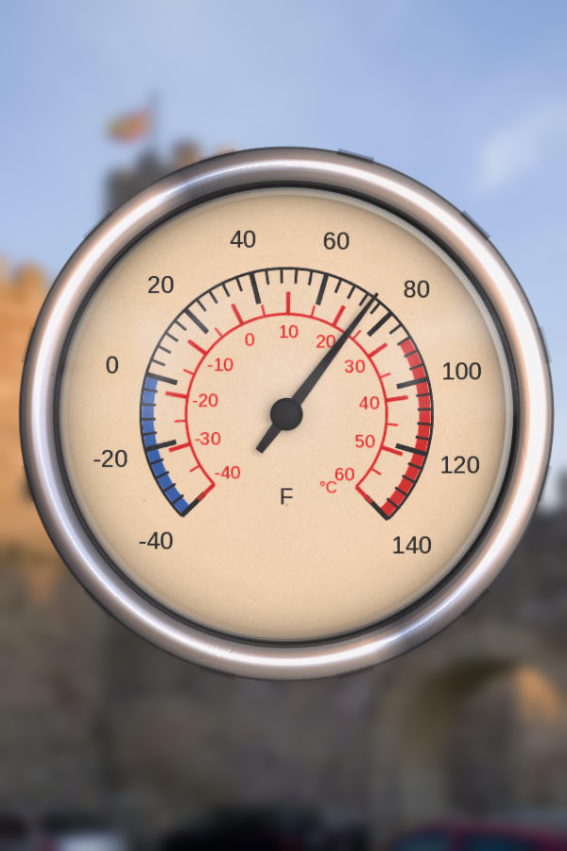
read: {"value": 74, "unit": "°F"}
